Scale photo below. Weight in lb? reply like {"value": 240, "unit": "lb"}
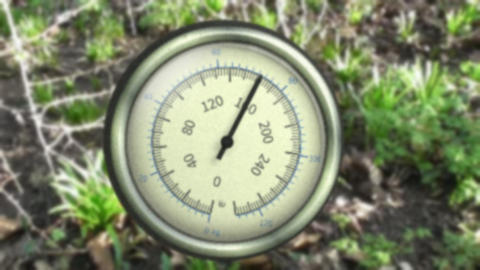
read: {"value": 160, "unit": "lb"}
